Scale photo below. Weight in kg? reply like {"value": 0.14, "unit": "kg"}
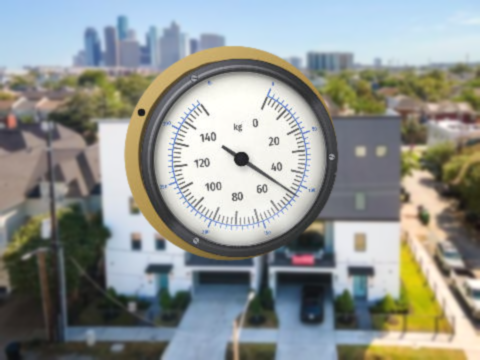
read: {"value": 50, "unit": "kg"}
